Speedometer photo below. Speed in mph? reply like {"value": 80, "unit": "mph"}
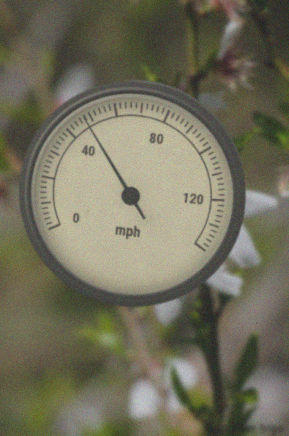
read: {"value": 48, "unit": "mph"}
